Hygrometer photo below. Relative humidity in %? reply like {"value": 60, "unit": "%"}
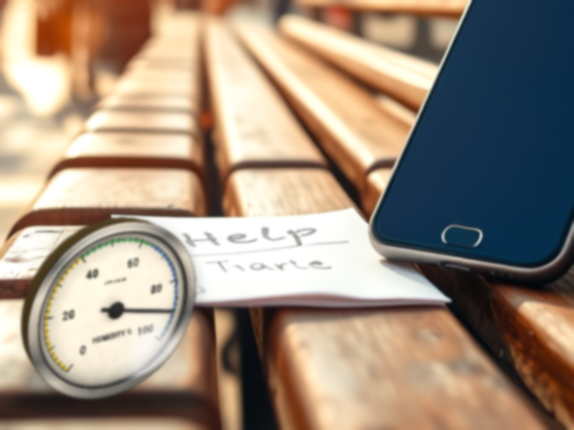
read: {"value": 90, "unit": "%"}
